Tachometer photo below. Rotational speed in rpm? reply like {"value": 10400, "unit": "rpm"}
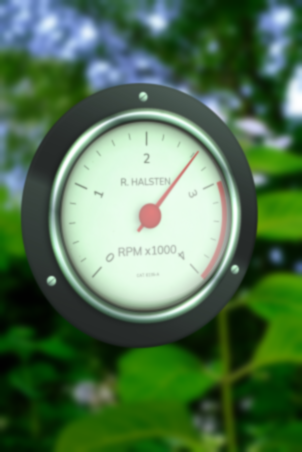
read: {"value": 2600, "unit": "rpm"}
